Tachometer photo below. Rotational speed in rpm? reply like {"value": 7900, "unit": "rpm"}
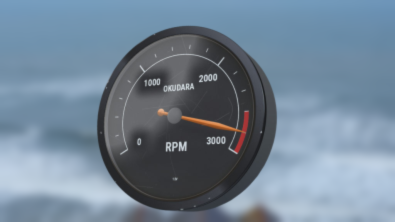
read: {"value": 2800, "unit": "rpm"}
